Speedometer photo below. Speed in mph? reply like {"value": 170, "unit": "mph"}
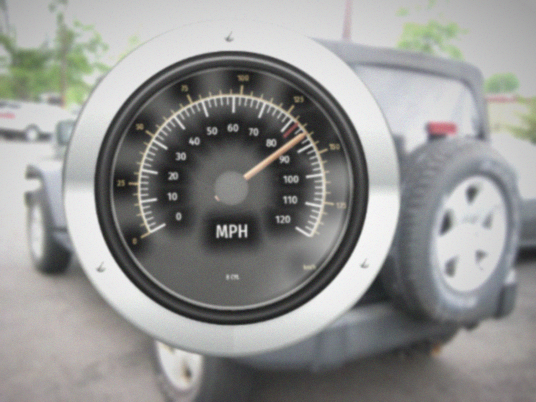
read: {"value": 86, "unit": "mph"}
